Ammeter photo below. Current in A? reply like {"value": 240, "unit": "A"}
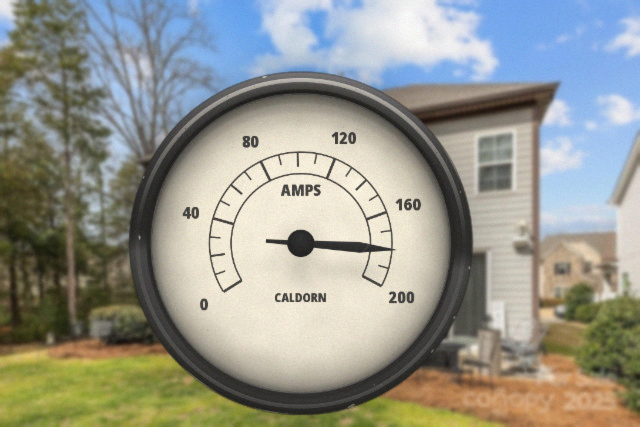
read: {"value": 180, "unit": "A"}
